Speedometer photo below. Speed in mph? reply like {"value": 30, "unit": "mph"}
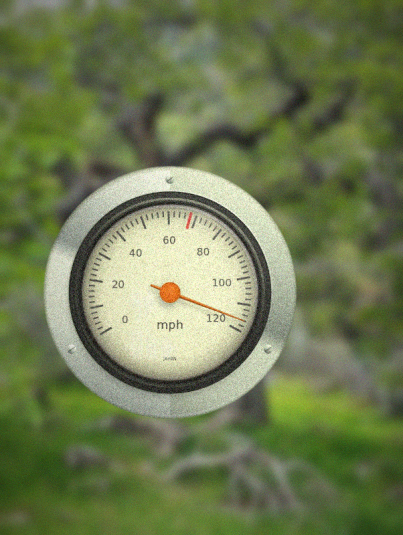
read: {"value": 116, "unit": "mph"}
